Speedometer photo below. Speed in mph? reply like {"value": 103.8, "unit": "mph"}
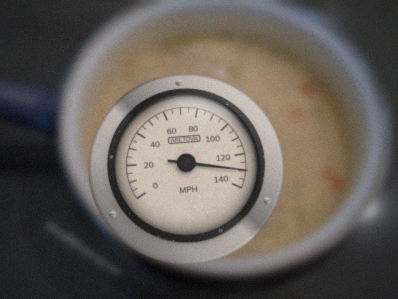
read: {"value": 130, "unit": "mph"}
